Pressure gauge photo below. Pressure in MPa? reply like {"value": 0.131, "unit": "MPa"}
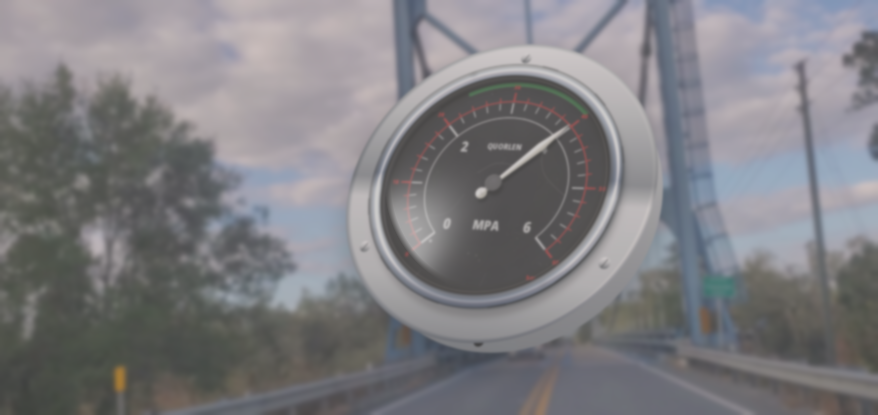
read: {"value": 4, "unit": "MPa"}
